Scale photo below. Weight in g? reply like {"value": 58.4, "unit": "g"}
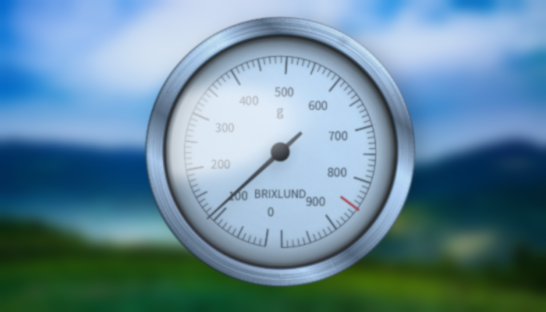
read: {"value": 110, "unit": "g"}
